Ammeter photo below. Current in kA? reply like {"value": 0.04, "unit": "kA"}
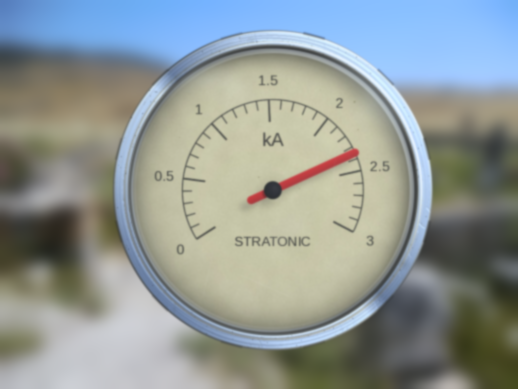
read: {"value": 2.35, "unit": "kA"}
